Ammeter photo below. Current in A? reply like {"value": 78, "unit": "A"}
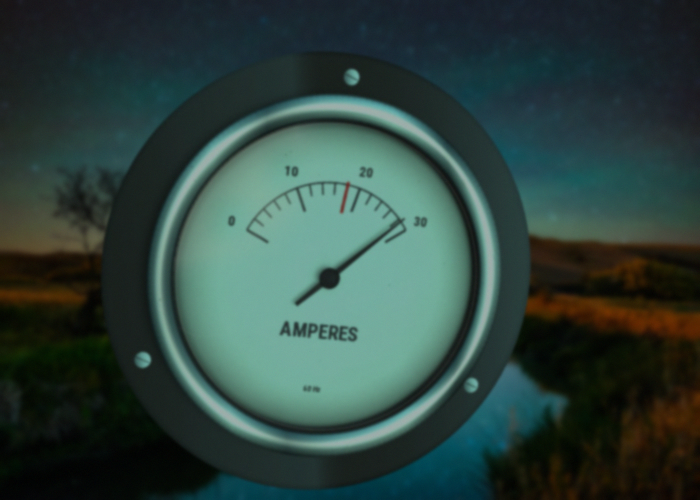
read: {"value": 28, "unit": "A"}
